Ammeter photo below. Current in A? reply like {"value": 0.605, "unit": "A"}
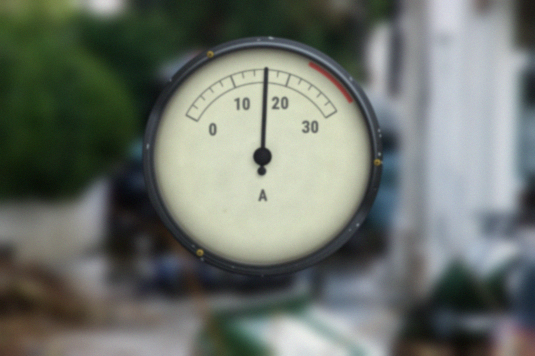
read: {"value": 16, "unit": "A"}
